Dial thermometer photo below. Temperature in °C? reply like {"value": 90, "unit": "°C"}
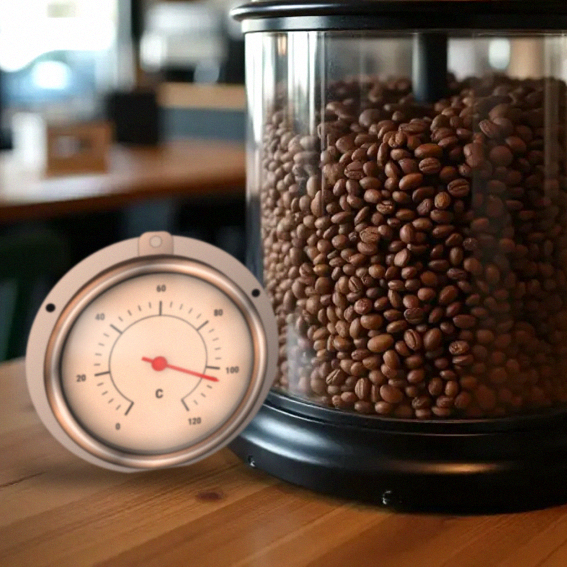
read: {"value": 104, "unit": "°C"}
